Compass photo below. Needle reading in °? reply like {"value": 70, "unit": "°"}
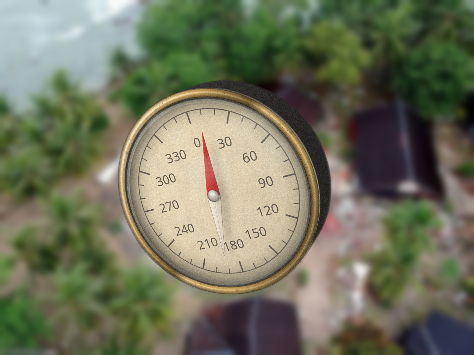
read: {"value": 10, "unit": "°"}
